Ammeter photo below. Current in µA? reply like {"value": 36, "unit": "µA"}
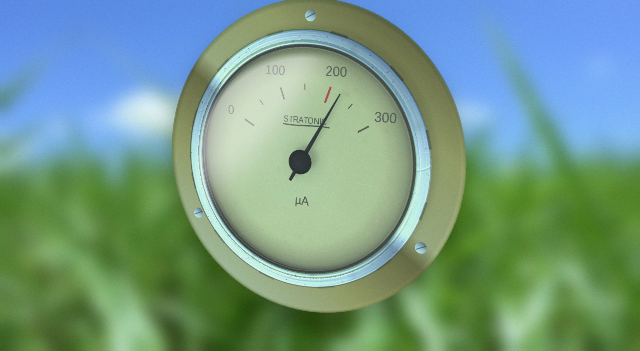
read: {"value": 225, "unit": "µA"}
